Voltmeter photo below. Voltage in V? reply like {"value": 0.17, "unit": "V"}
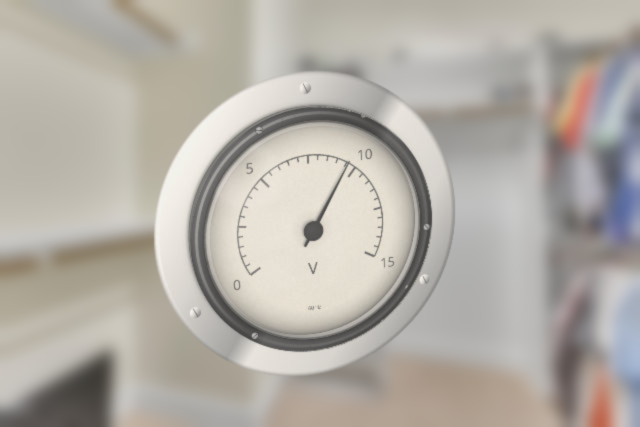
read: {"value": 9.5, "unit": "V"}
